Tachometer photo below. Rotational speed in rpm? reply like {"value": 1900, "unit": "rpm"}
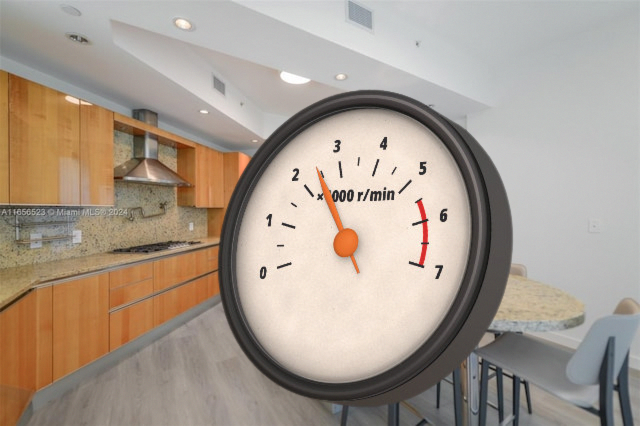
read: {"value": 2500, "unit": "rpm"}
